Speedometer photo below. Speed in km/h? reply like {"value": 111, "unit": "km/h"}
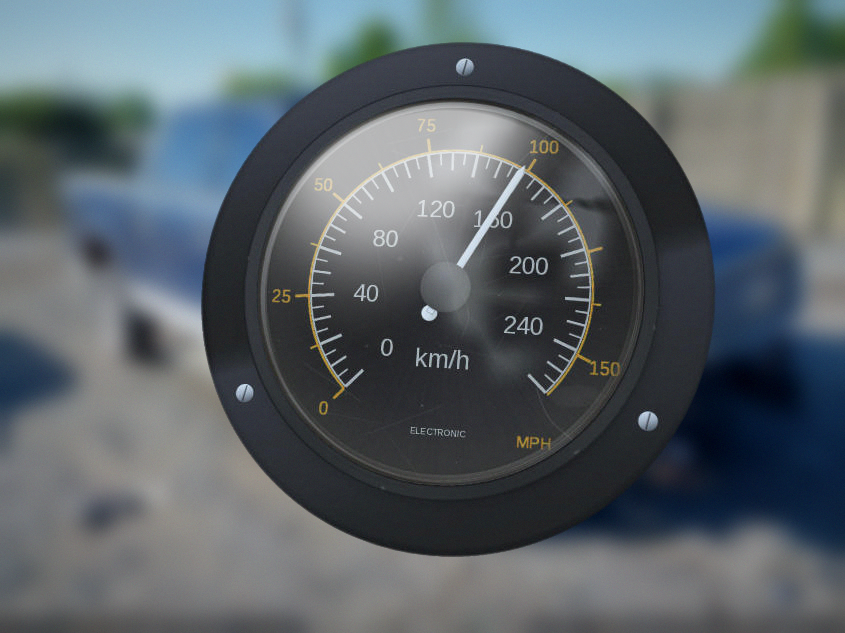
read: {"value": 160, "unit": "km/h"}
